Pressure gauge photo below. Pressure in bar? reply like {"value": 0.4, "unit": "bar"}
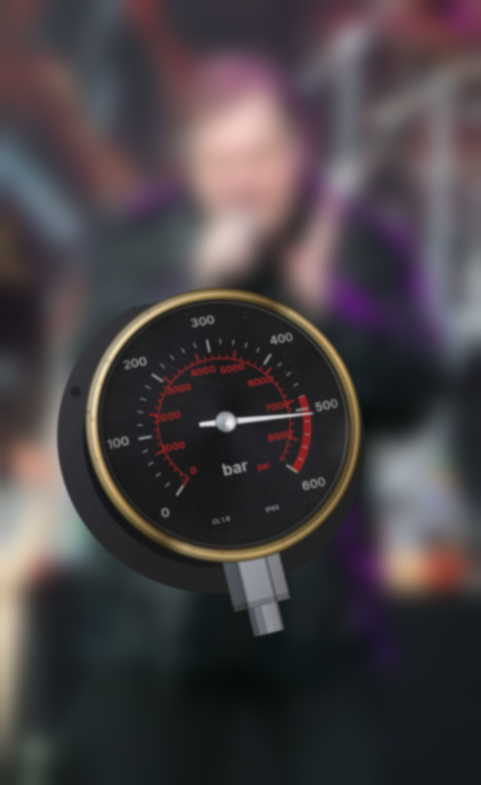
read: {"value": 510, "unit": "bar"}
